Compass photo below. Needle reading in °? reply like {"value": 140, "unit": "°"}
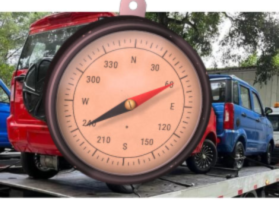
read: {"value": 60, "unit": "°"}
